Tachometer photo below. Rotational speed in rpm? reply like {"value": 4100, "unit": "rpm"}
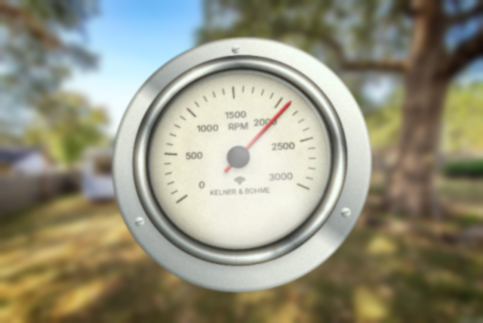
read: {"value": 2100, "unit": "rpm"}
